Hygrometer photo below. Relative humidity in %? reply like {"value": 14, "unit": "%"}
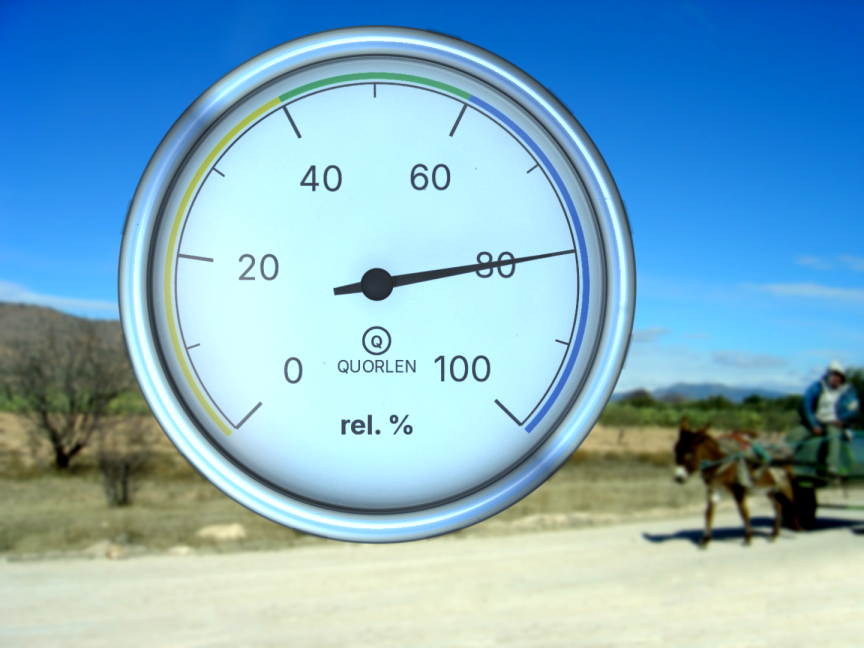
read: {"value": 80, "unit": "%"}
